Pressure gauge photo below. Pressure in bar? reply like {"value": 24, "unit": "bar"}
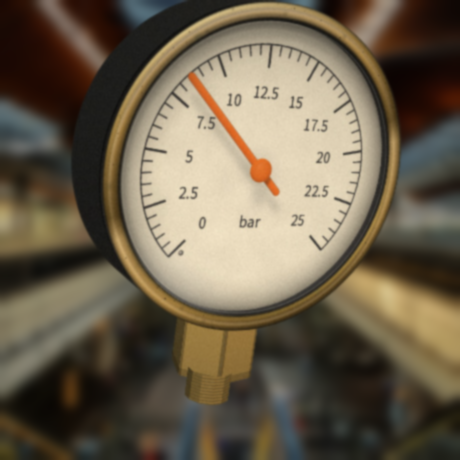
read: {"value": 8.5, "unit": "bar"}
